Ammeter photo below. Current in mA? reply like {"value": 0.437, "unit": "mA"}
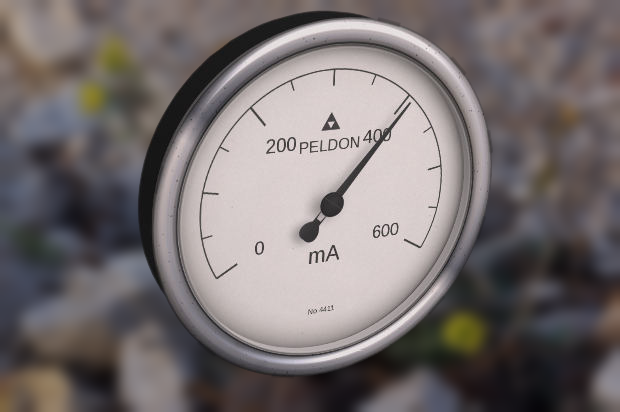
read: {"value": 400, "unit": "mA"}
